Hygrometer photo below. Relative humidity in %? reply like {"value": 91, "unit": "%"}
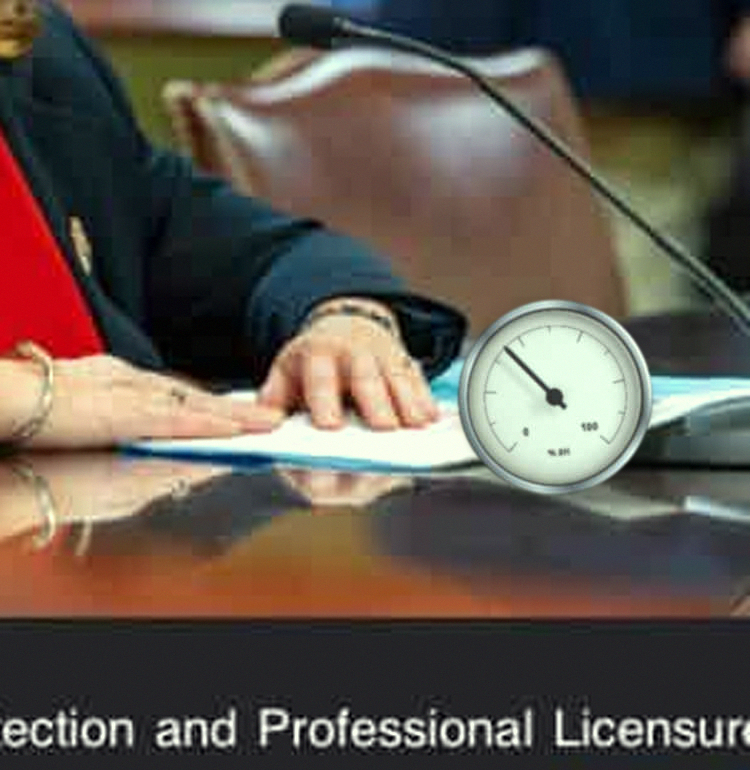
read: {"value": 35, "unit": "%"}
